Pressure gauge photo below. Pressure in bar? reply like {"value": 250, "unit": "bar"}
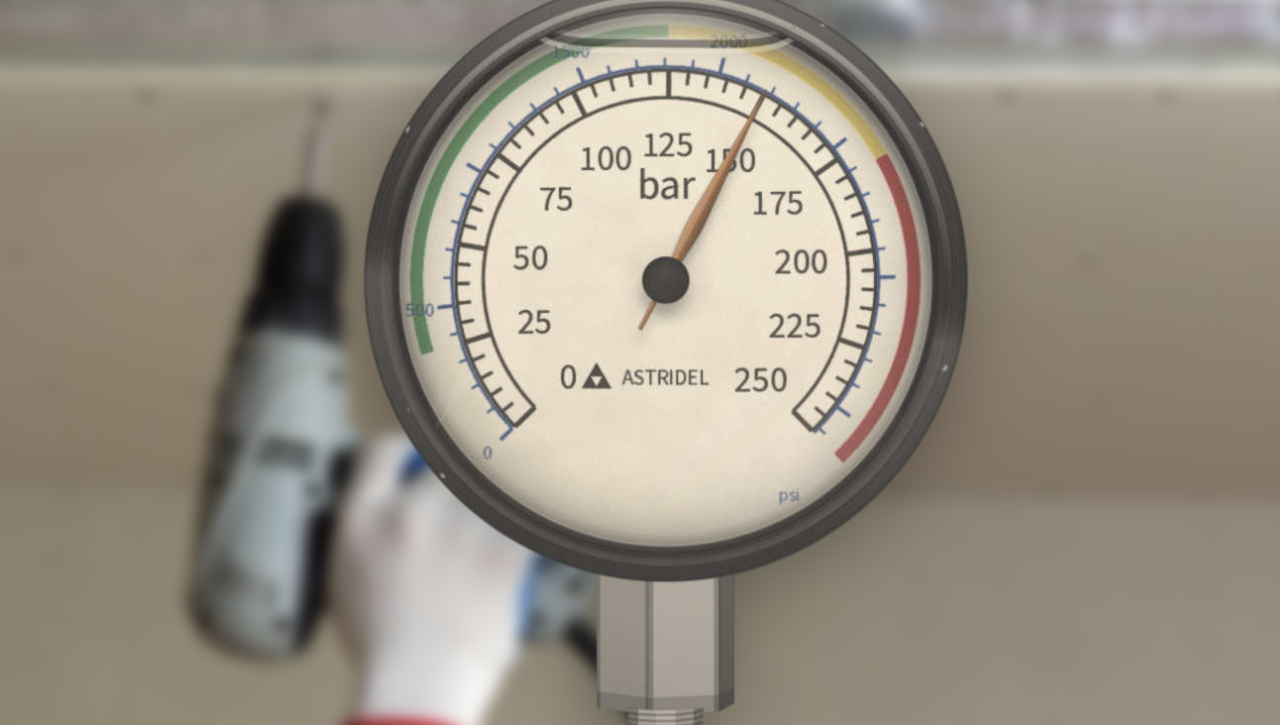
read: {"value": 150, "unit": "bar"}
